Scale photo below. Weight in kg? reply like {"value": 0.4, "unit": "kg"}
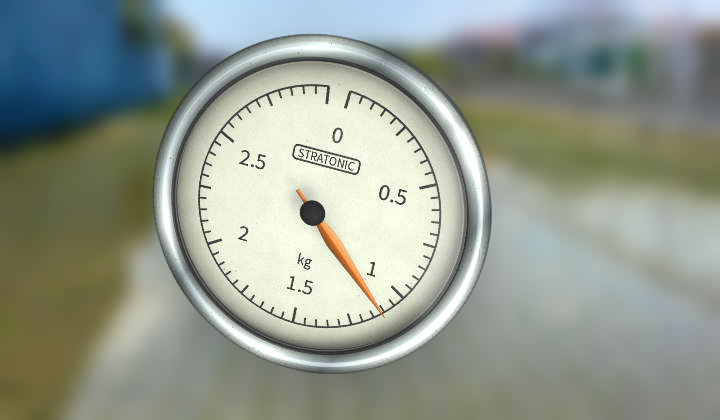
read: {"value": 1.1, "unit": "kg"}
